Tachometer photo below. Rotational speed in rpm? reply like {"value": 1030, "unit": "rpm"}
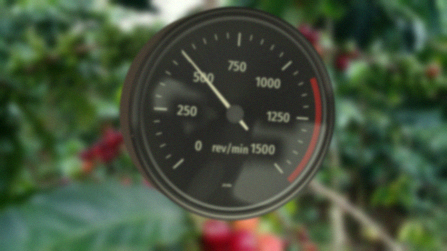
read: {"value": 500, "unit": "rpm"}
